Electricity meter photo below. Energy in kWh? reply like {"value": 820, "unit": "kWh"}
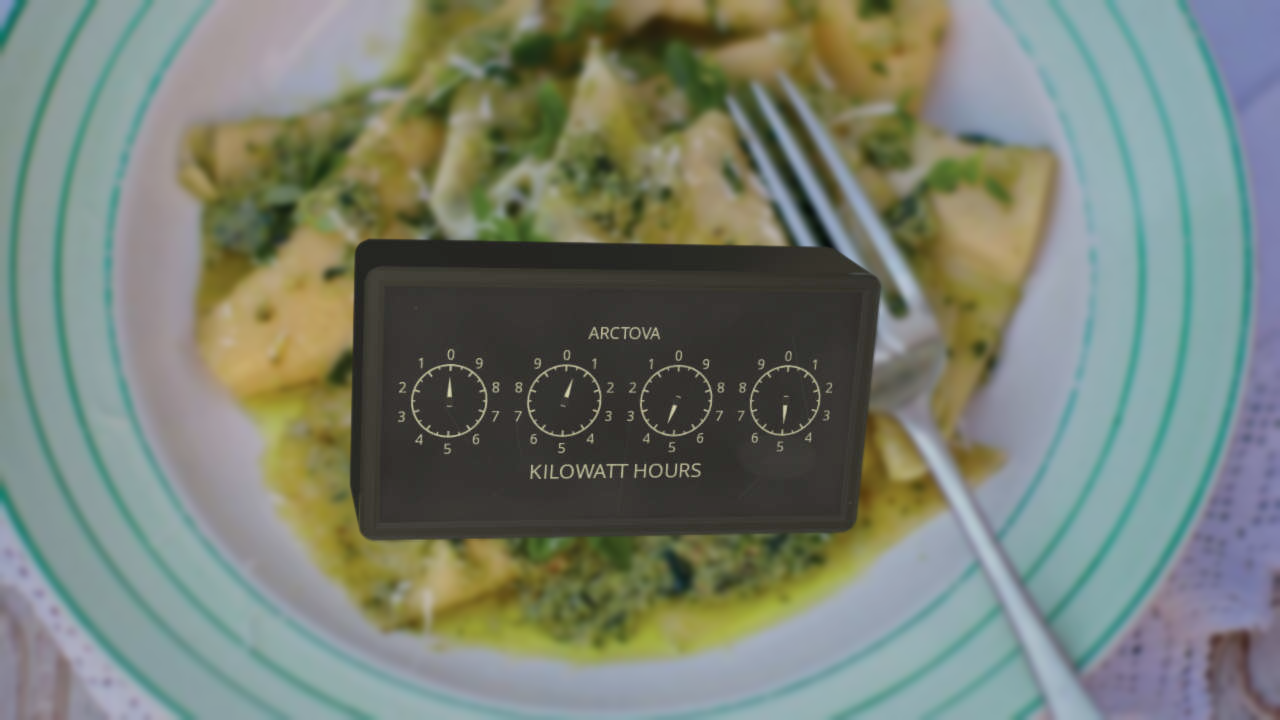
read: {"value": 45, "unit": "kWh"}
